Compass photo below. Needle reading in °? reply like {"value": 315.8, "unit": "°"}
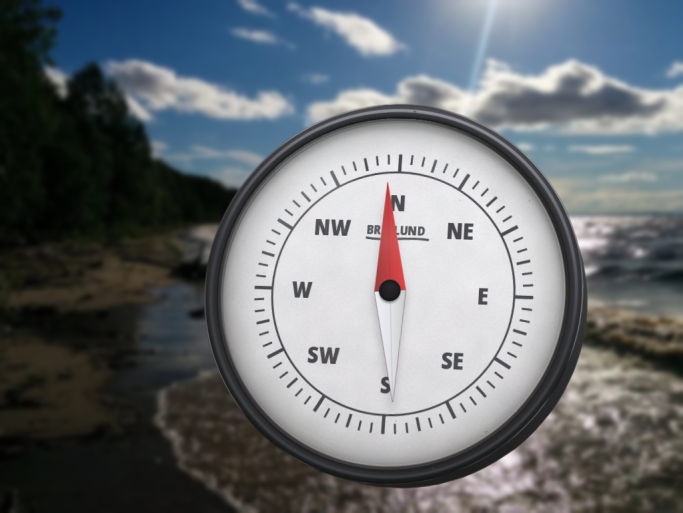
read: {"value": 355, "unit": "°"}
